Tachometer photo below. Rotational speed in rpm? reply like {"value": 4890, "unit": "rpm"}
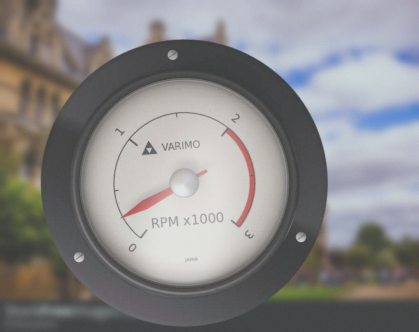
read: {"value": 250, "unit": "rpm"}
